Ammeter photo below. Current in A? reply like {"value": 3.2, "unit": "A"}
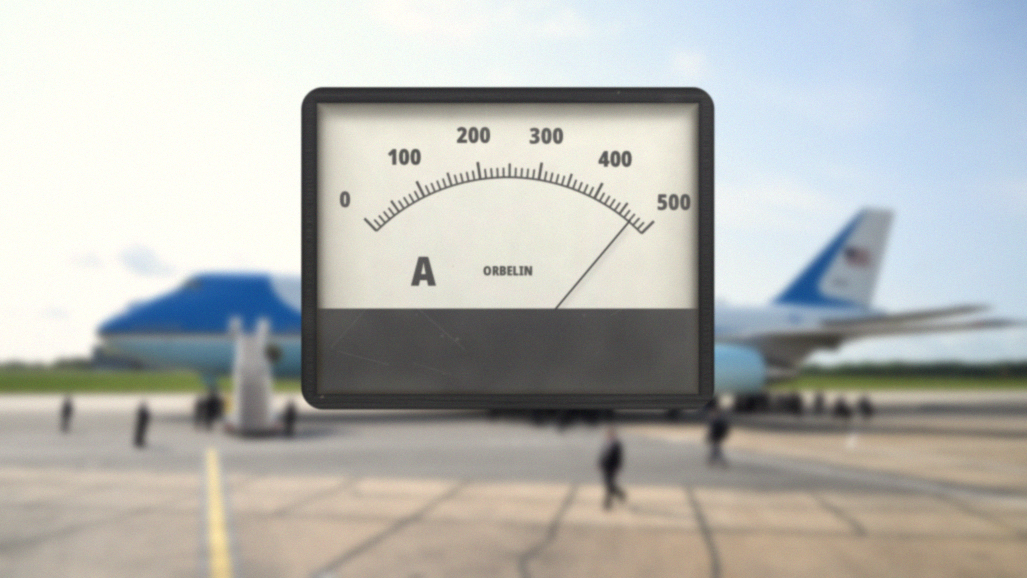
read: {"value": 470, "unit": "A"}
